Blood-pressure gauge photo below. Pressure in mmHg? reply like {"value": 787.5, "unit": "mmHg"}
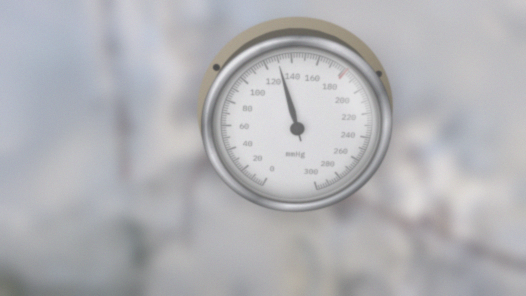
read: {"value": 130, "unit": "mmHg"}
